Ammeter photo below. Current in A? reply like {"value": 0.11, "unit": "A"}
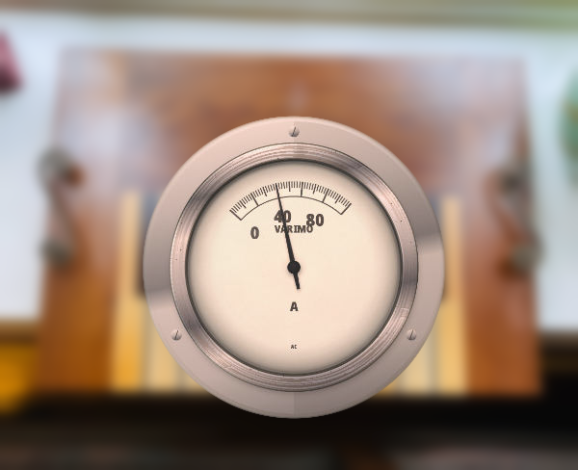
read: {"value": 40, "unit": "A"}
